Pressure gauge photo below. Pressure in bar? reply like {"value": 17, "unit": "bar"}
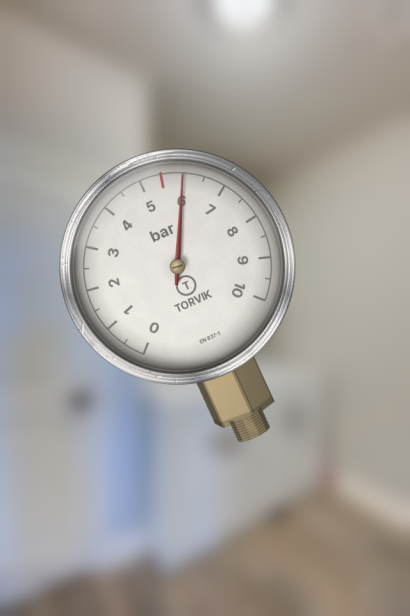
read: {"value": 6, "unit": "bar"}
